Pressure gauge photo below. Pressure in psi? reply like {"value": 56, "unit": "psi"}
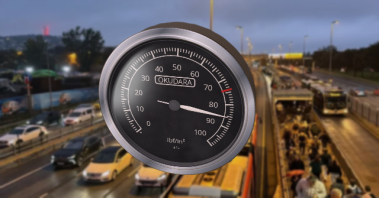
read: {"value": 85, "unit": "psi"}
